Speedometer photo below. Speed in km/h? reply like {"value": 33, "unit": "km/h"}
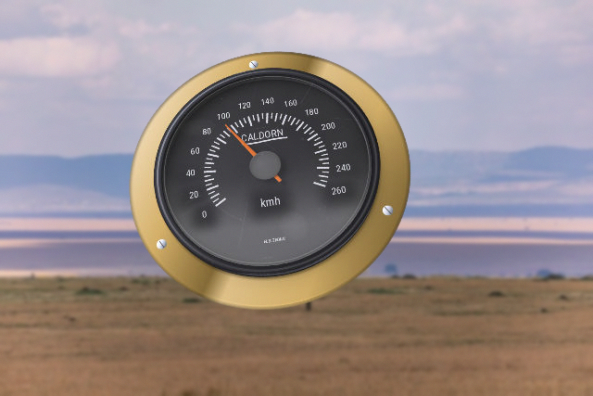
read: {"value": 95, "unit": "km/h"}
